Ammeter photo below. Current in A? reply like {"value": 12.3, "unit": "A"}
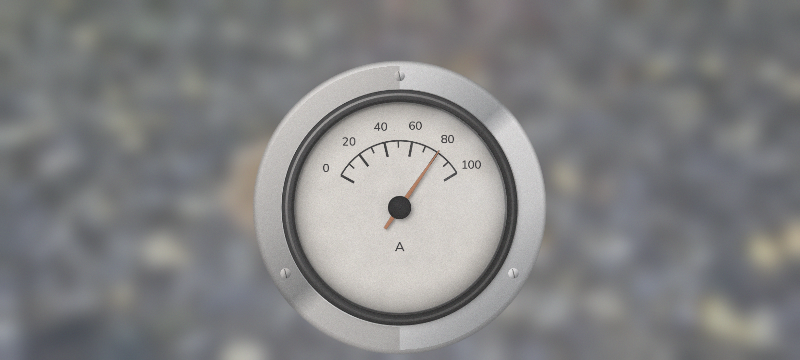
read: {"value": 80, "unit": "A"}
